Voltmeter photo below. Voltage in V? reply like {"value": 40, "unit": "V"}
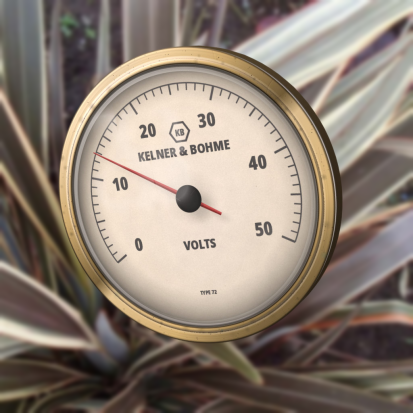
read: {"value": 13, "unit": "V"}
